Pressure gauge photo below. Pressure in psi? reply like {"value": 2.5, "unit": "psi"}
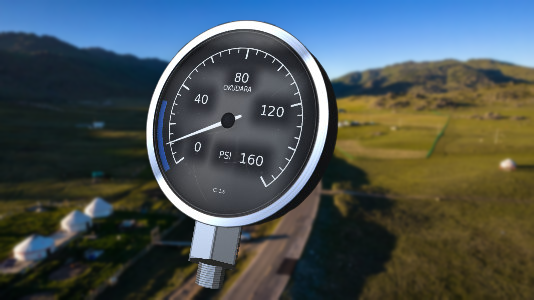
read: {"value": 10, "unit": "psi"}
